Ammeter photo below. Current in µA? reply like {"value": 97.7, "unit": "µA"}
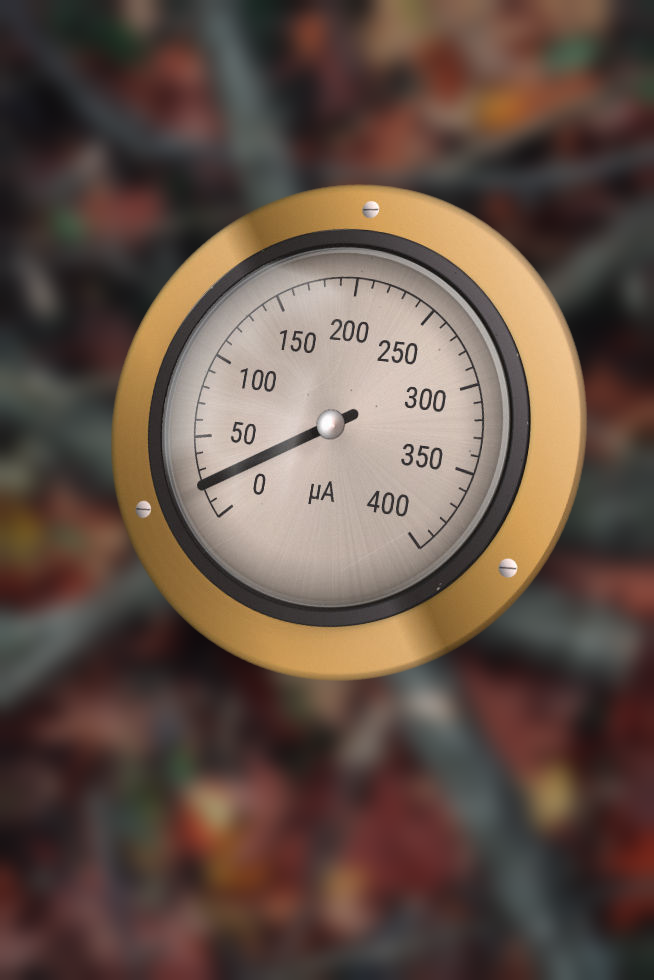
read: {"value": 20, "unit": "µA"}
